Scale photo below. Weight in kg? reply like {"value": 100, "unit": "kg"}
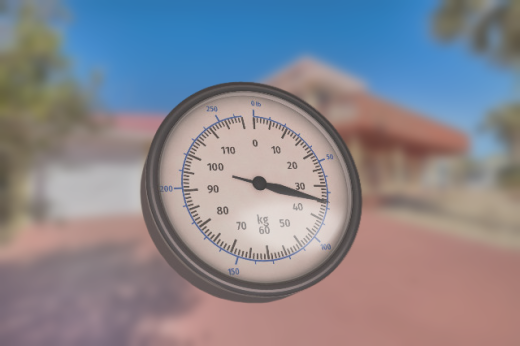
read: {"value": 35, "unit": "kg"}
